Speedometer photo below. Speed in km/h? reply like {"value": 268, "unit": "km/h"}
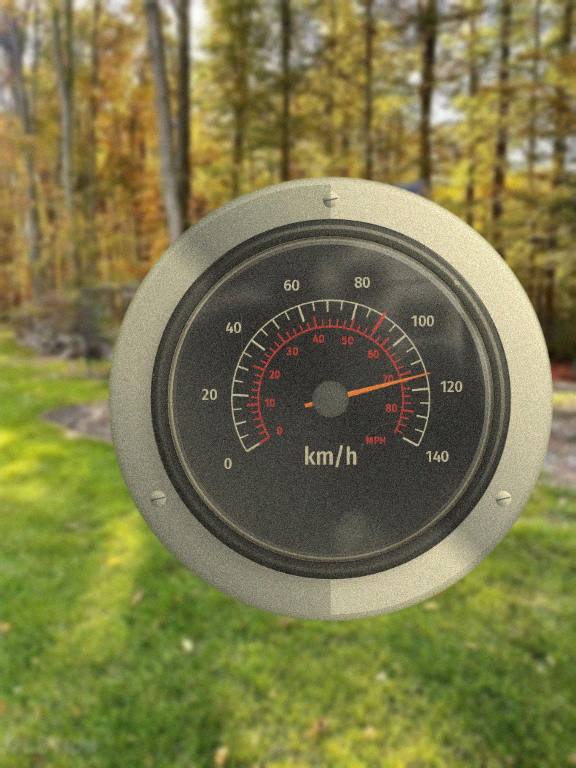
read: {"value": 115, "unit": "km/h"}
